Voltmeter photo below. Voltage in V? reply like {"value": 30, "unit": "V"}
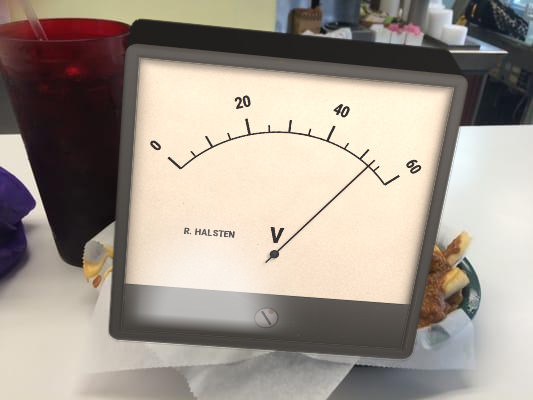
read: {"value": 52.5, "unit": "V"}
